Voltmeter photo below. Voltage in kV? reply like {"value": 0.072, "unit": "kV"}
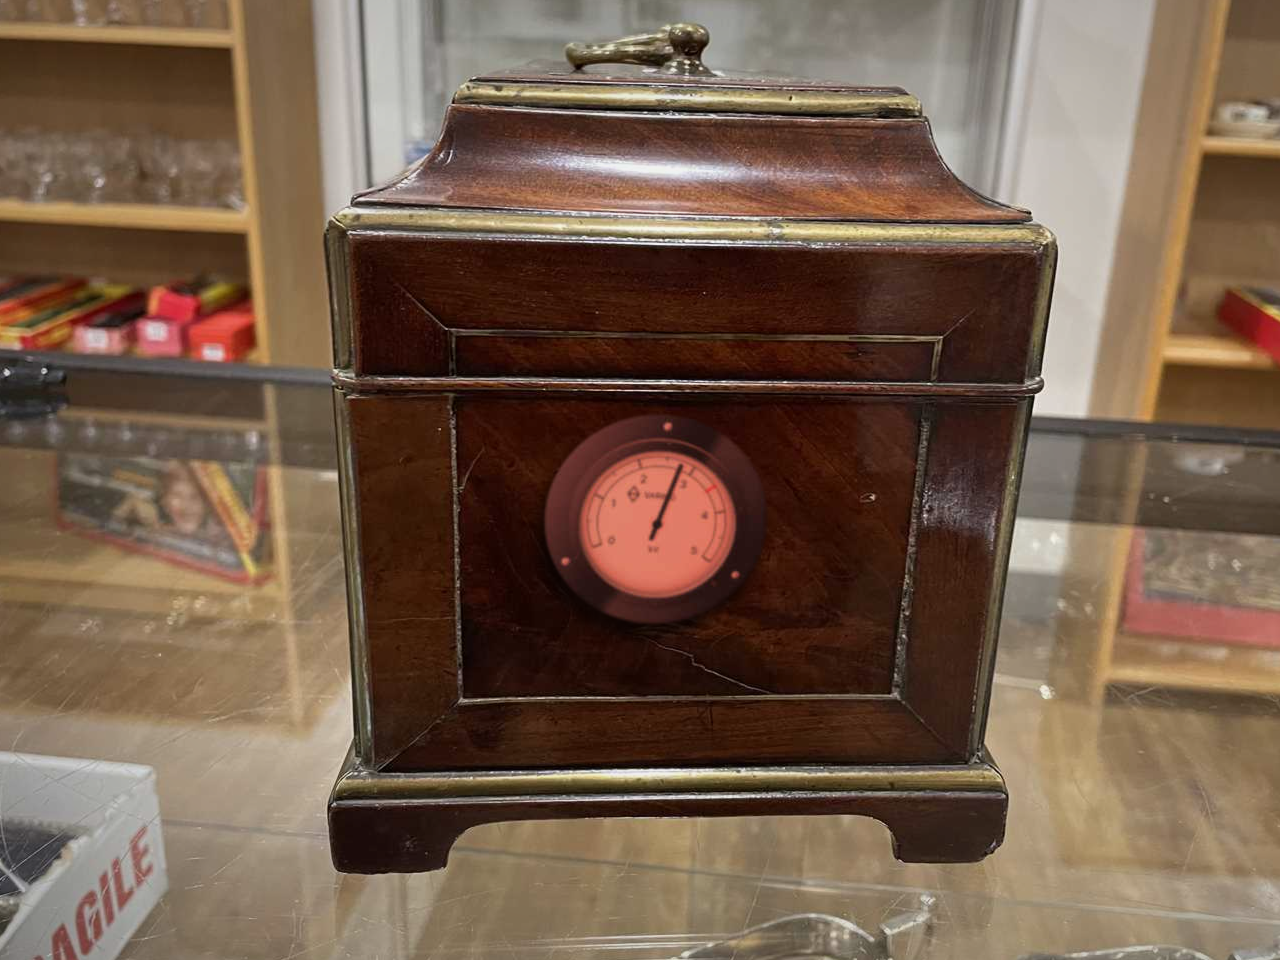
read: {"value": 2.75, "unit": "kV"}
